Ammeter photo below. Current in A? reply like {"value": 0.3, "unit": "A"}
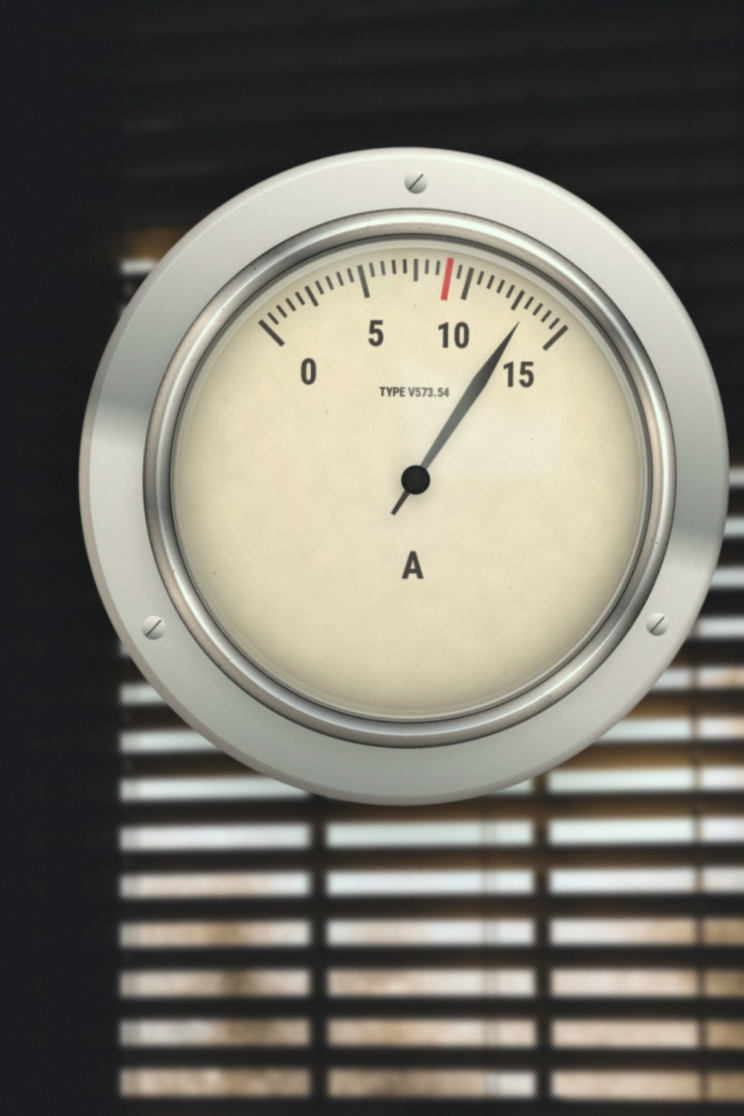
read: {"value": 13, "unit": "A"}
